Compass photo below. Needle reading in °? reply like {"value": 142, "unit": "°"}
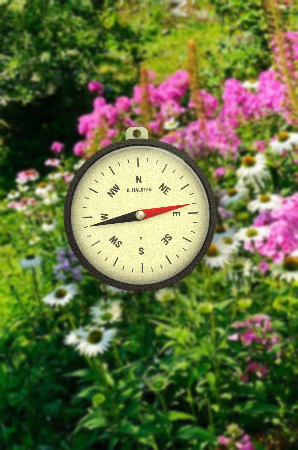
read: {"value": 80, "unit": "°"}
